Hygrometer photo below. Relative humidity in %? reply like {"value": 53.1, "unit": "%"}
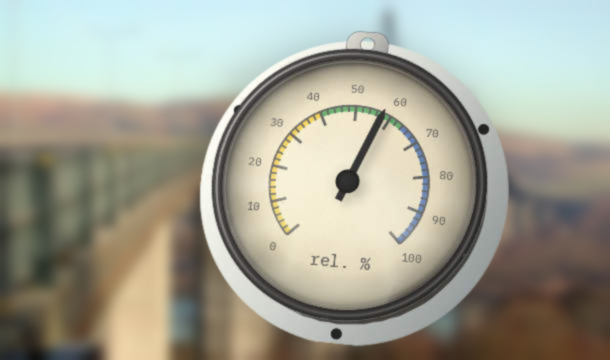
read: {"value": 58, "unit": "%"}
